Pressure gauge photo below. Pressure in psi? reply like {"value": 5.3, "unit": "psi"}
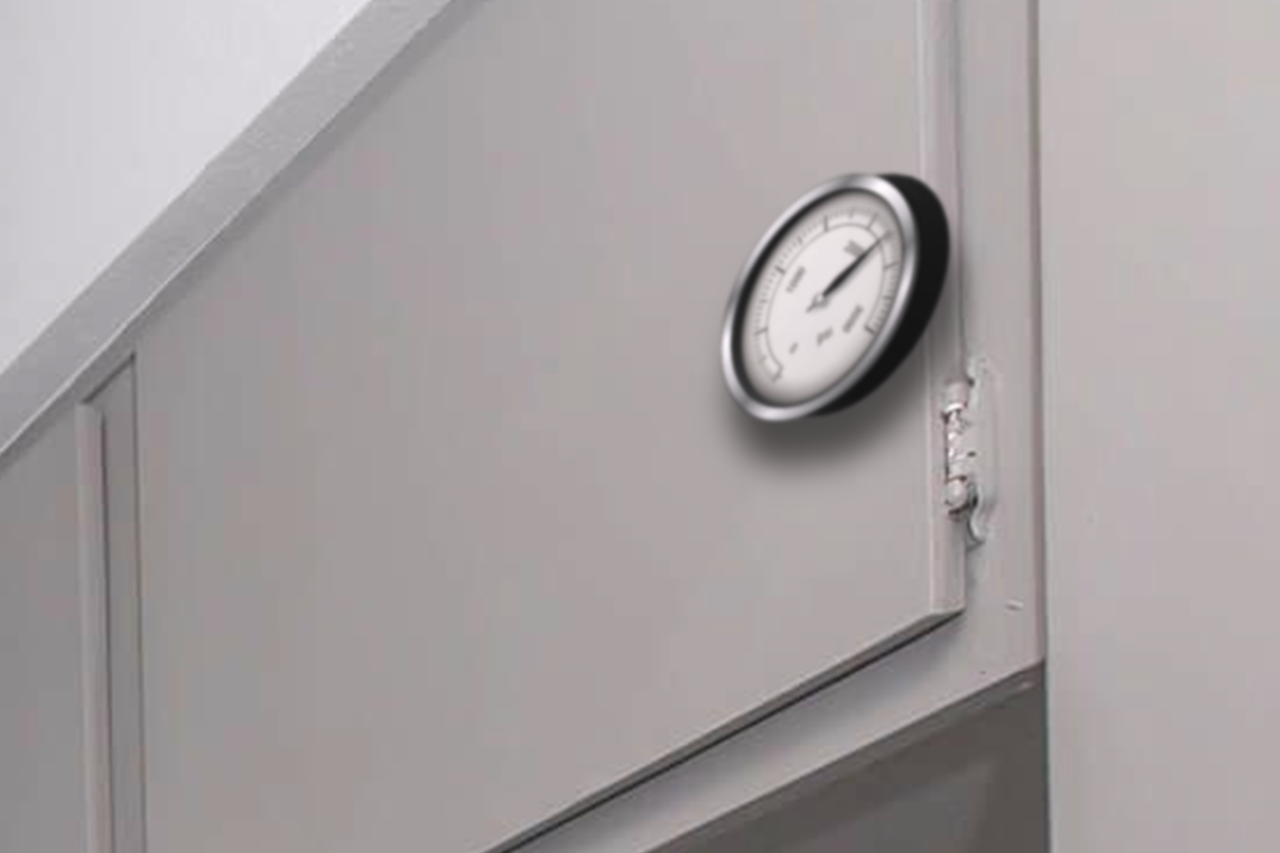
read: {"value": 2250, "unit": "psi"}
